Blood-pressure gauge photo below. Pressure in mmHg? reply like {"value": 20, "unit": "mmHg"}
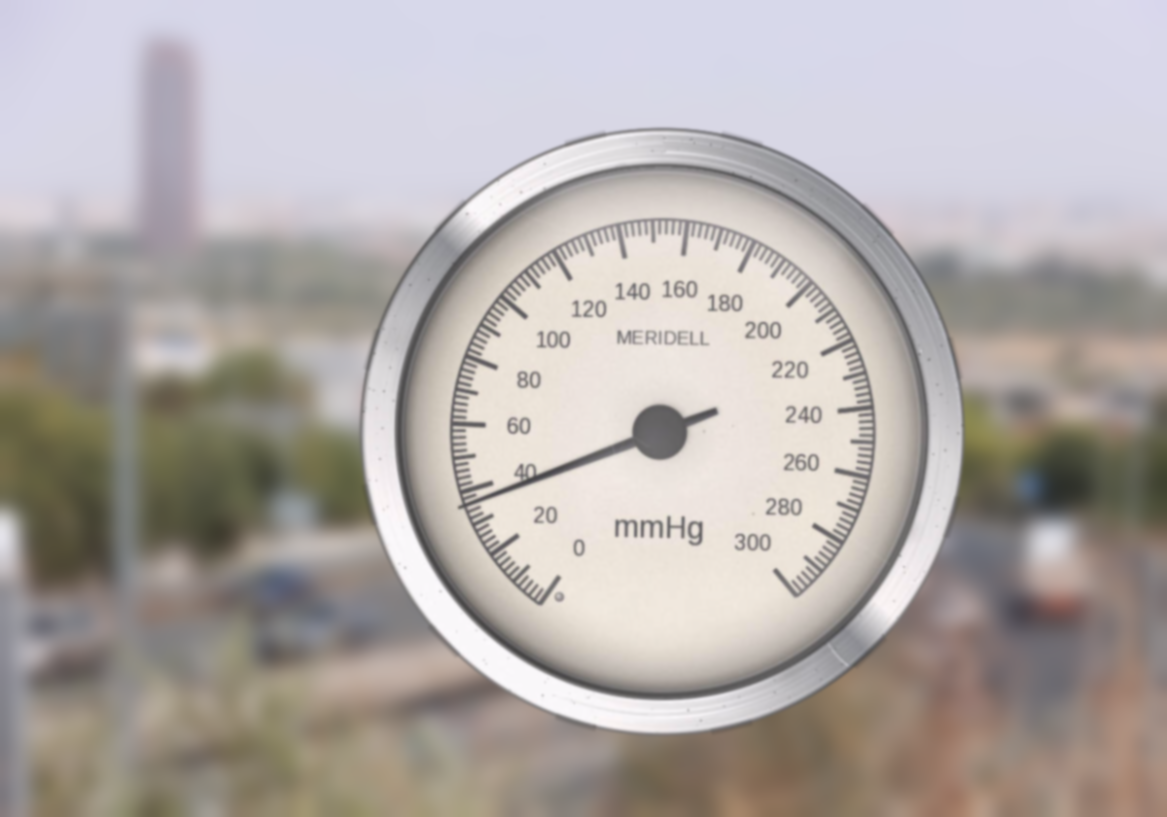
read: {"value": 36, "unit": "mmHg"}
